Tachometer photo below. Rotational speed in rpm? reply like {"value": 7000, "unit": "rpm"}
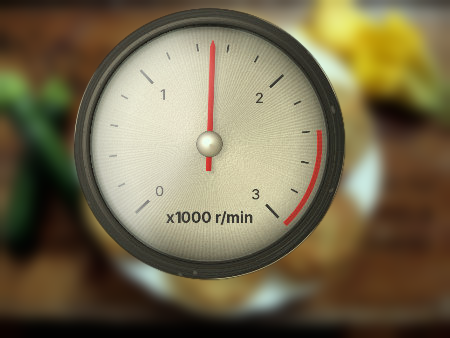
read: {"value": 1500, "unit": "rpm"}
